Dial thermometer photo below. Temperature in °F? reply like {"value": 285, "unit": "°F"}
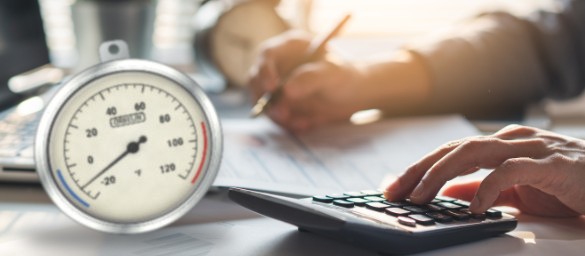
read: {"value": -12, "unit": "°F"}
